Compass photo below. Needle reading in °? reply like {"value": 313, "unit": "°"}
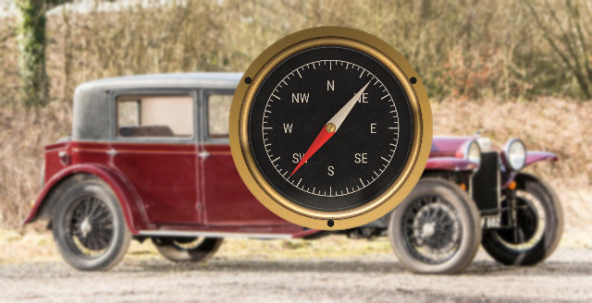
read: {"value": 220, "unit": "°"}
